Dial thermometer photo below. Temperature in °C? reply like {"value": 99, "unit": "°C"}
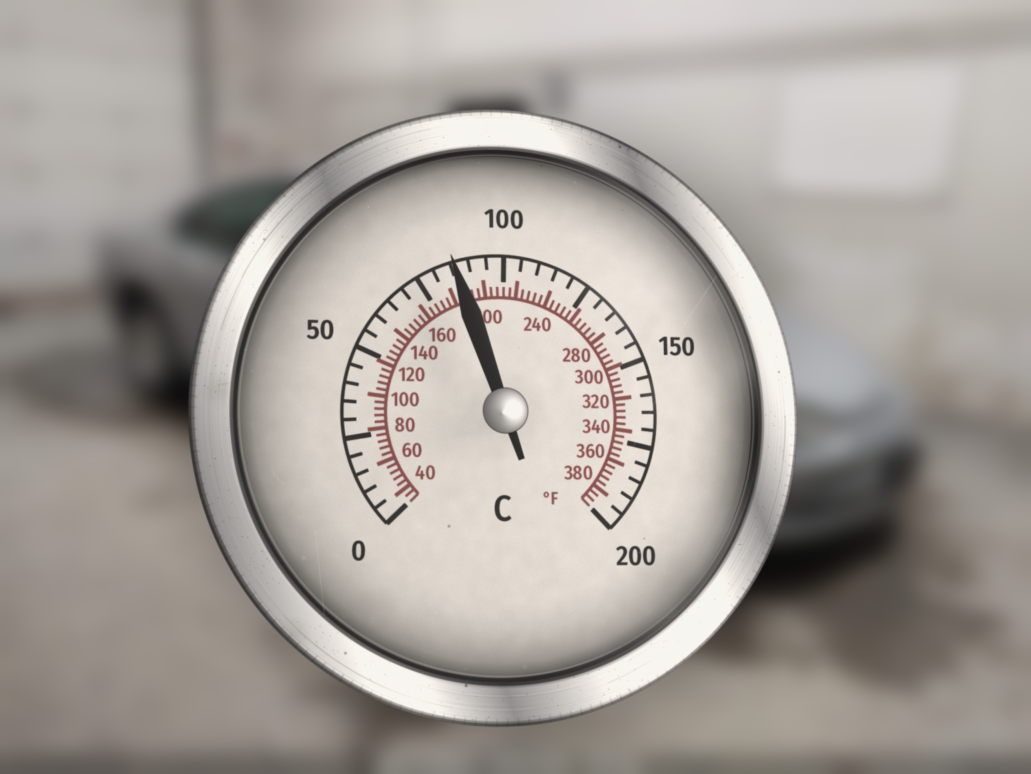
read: {"value": 85, "unit": "°C"}
